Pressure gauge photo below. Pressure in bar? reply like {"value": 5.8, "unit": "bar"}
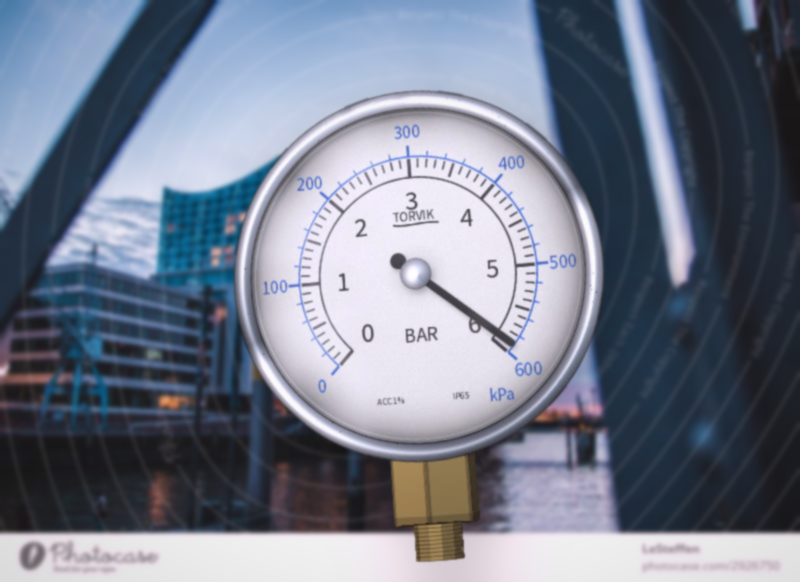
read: {"value": 5.9, "unit": "bar"}
